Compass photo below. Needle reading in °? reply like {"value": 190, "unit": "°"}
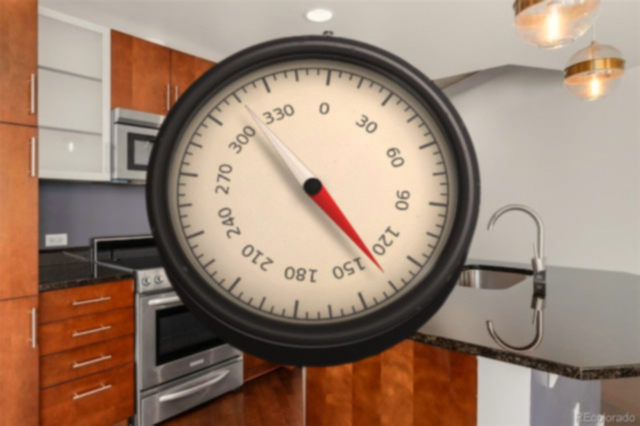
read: {"value": 135, "unit": "°"}
